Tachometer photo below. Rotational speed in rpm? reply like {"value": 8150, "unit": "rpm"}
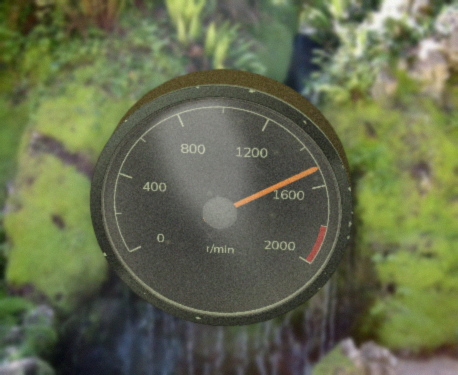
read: {"value": 1500, "unit": "rpm"}
